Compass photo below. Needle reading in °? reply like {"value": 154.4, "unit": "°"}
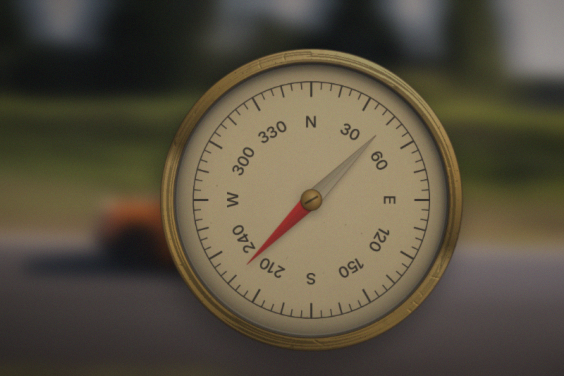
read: {"value": 225, "unit": "°"}
